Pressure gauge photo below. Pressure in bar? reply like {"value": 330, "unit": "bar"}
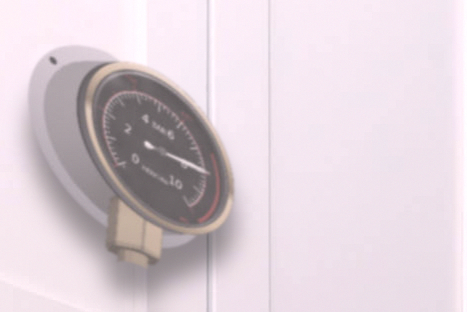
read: {"value": 8, "unit": "bar"}
